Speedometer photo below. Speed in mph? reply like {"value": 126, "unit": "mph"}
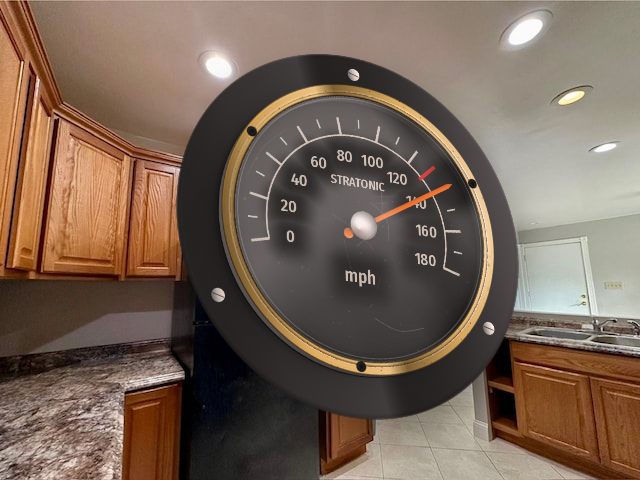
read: {"value": 140, "unit": "mph"}
